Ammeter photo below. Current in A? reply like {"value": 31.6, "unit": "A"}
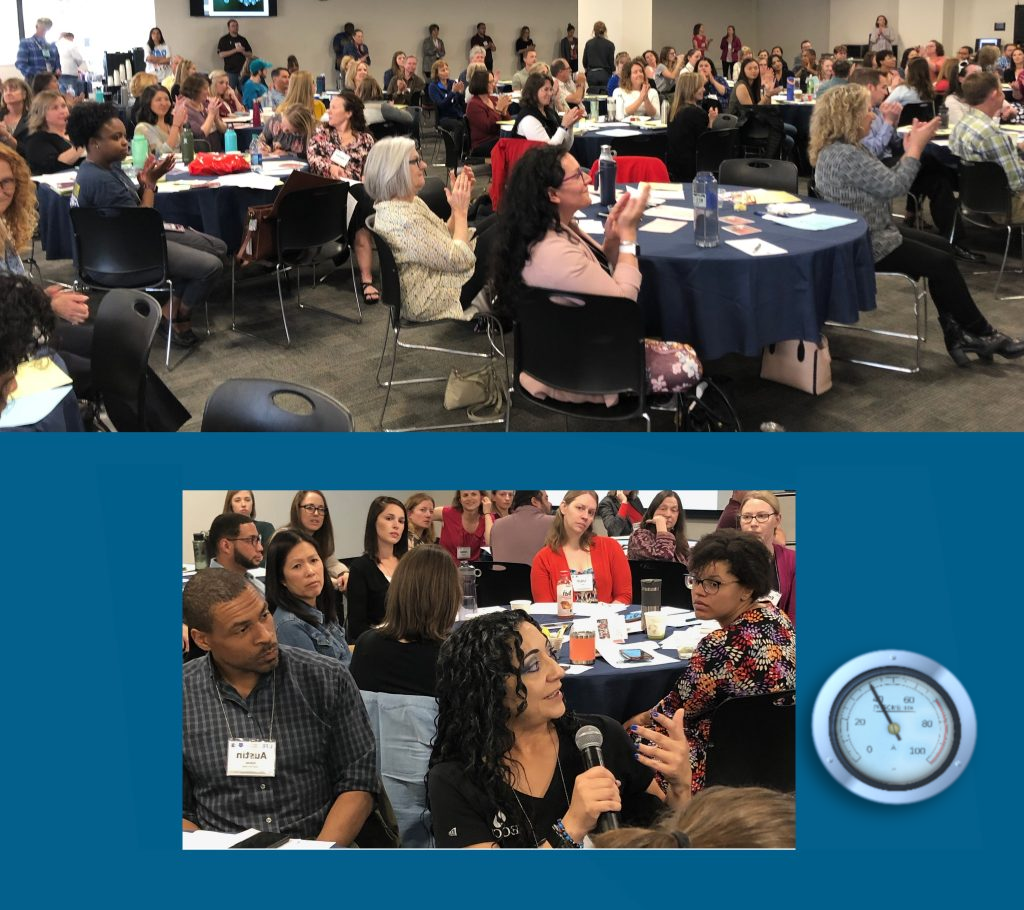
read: {"value": 40, "unit": "A"}
